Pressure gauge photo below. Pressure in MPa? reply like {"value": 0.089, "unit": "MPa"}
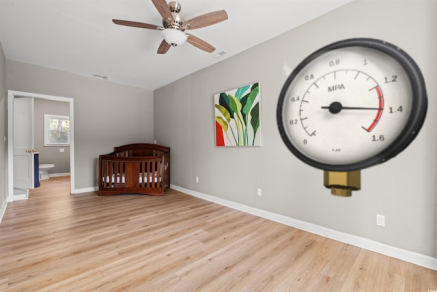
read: {"value": 1.4, "unit": "MPa"}
